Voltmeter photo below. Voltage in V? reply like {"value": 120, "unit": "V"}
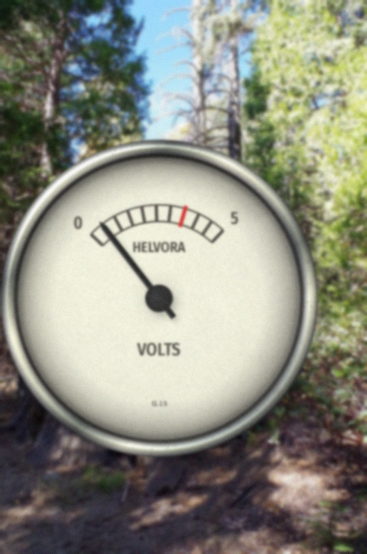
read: {"value": 0.5, "unit": "V"}
